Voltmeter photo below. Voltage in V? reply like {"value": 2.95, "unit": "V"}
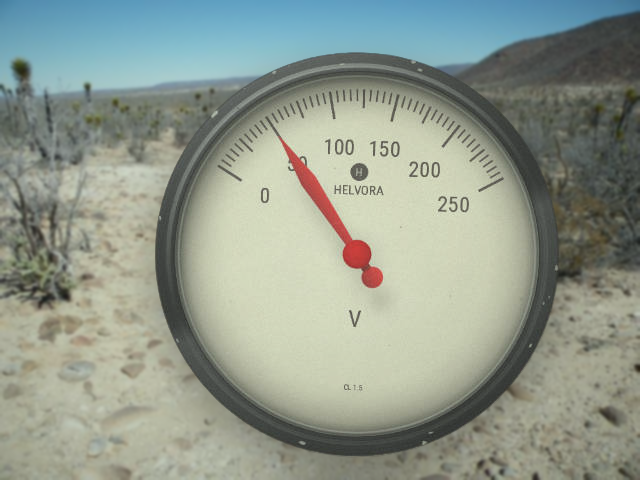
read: {"value": 50, "unit": "V"}
